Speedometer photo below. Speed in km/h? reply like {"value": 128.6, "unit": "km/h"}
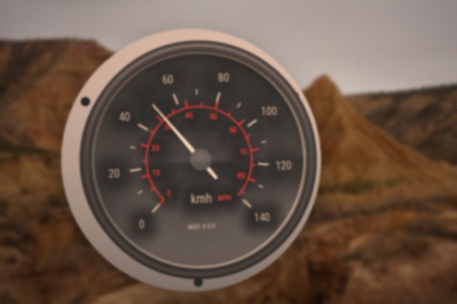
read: {"value": 50, "unit": "km/h"}
